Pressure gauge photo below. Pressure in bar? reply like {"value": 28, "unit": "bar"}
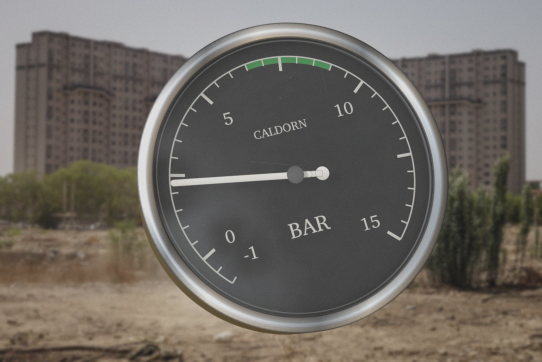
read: {"value": 2.25, "unit": "bar"}
